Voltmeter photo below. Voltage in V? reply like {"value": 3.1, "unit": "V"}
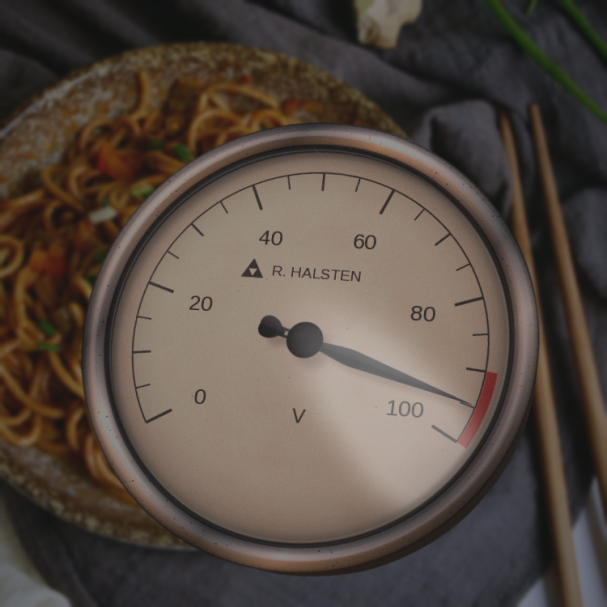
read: {"value": 95, "unit": "V"}
